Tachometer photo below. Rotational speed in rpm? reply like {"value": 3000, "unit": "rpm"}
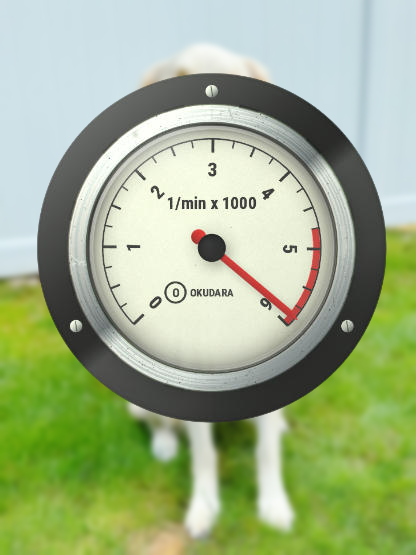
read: {"value": 5875, "unit": "rpm"}
